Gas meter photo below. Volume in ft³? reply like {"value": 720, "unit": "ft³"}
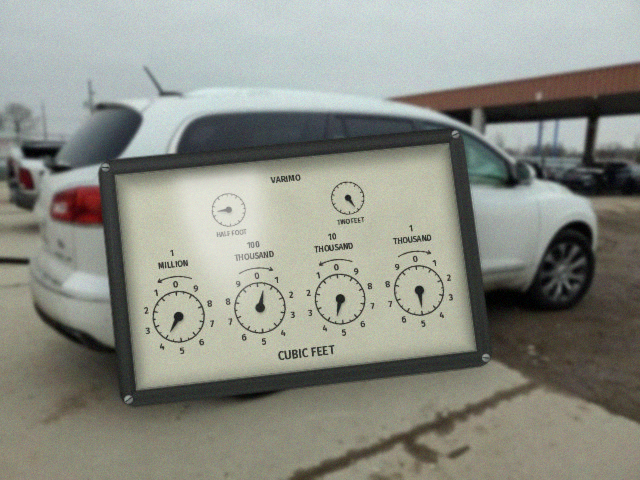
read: {"value": 404500, "unit": "ft³"}
